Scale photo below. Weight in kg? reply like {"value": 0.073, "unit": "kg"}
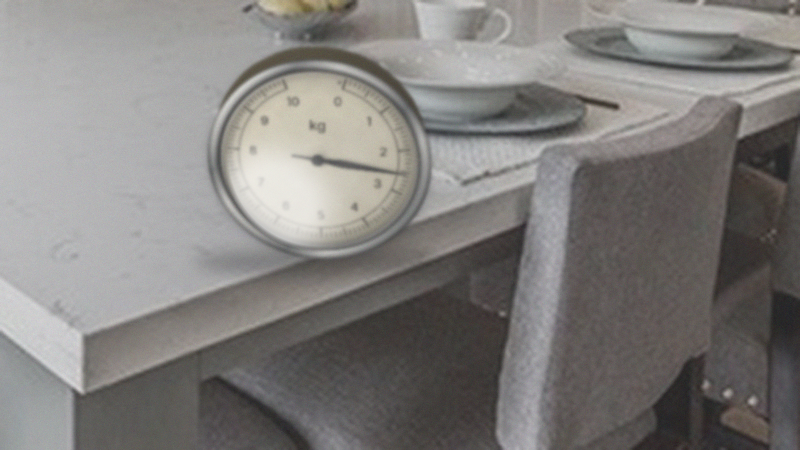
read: {"value": 2.5, "unit": "kg"}
